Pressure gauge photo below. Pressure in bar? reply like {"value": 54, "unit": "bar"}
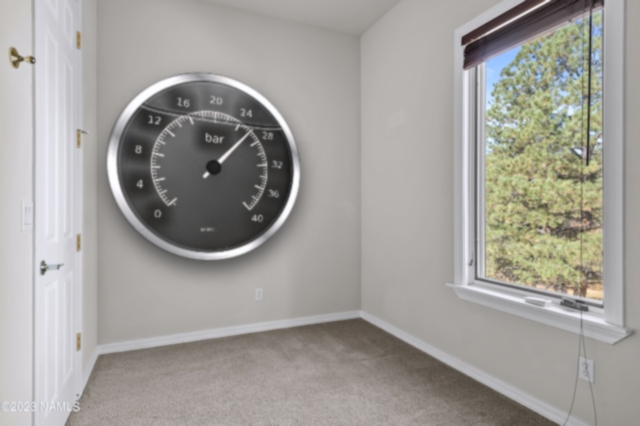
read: {"value": 26, "unit": "bar"}
